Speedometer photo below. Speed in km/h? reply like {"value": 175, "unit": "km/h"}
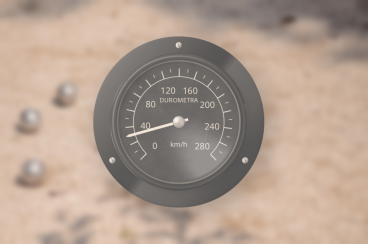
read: {"value": 30, "unit": "km/h"}
